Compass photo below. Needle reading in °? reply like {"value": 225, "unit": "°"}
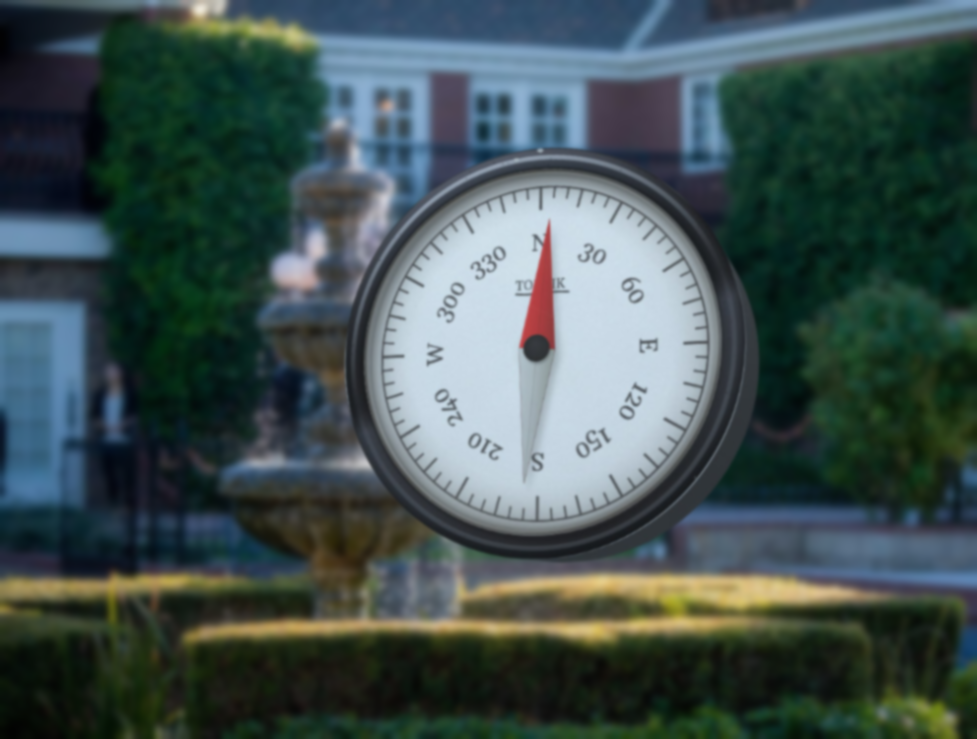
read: {"value": 5, "unit": "°"}
